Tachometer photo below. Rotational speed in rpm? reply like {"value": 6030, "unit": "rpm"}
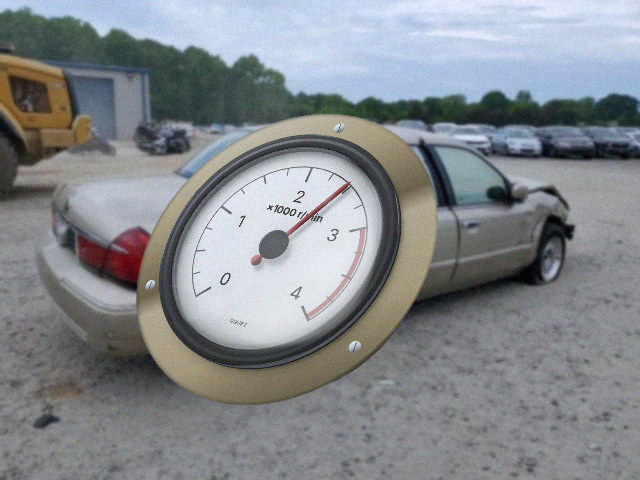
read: {"value": 2500, "unit": "rpm"}
